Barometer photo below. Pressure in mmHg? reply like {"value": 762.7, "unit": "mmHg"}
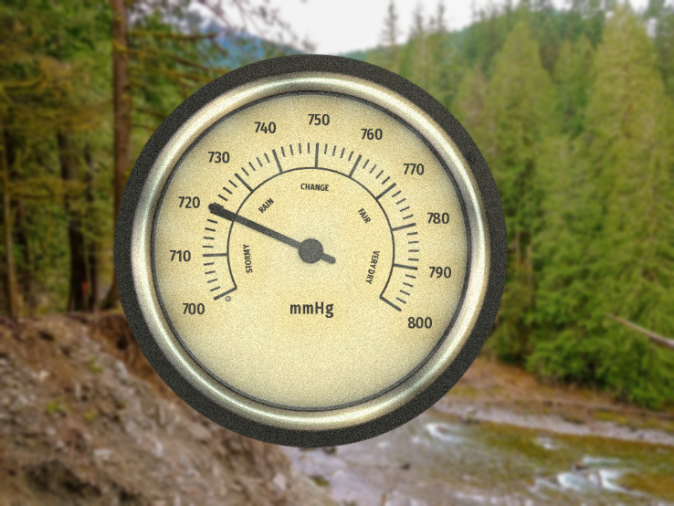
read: {"value": 721, "unit": "mmHg"}
